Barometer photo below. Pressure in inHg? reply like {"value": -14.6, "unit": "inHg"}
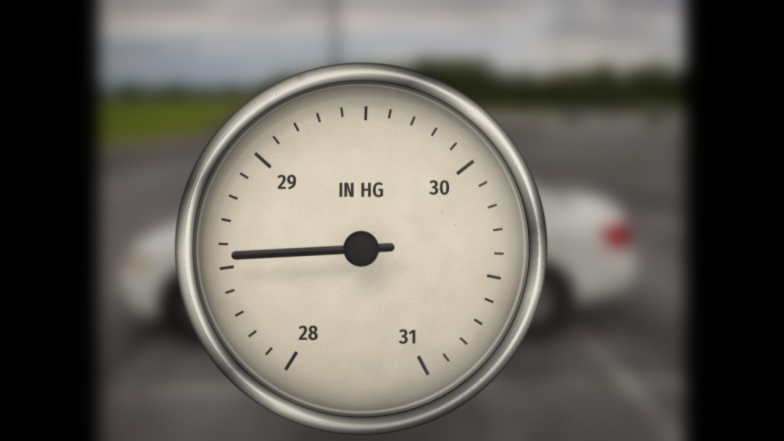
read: {"value": 28.55, "unit": "inHg"}
